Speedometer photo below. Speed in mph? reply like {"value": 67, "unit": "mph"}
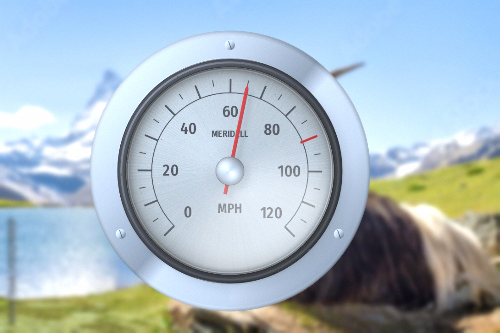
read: {"value": 65, "unit": "mph"}
